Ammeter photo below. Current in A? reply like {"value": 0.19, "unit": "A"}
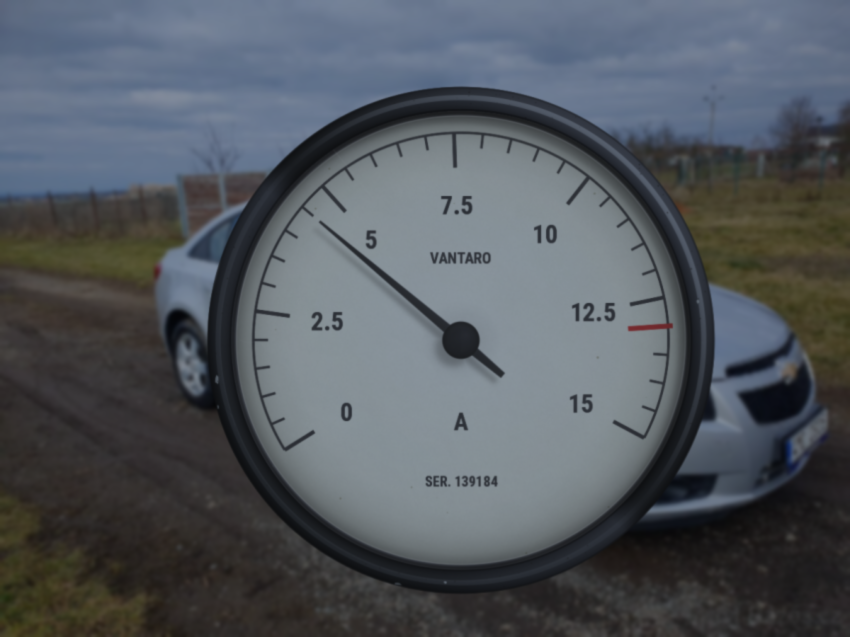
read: {"value": 4.5, "unit": "A"}
